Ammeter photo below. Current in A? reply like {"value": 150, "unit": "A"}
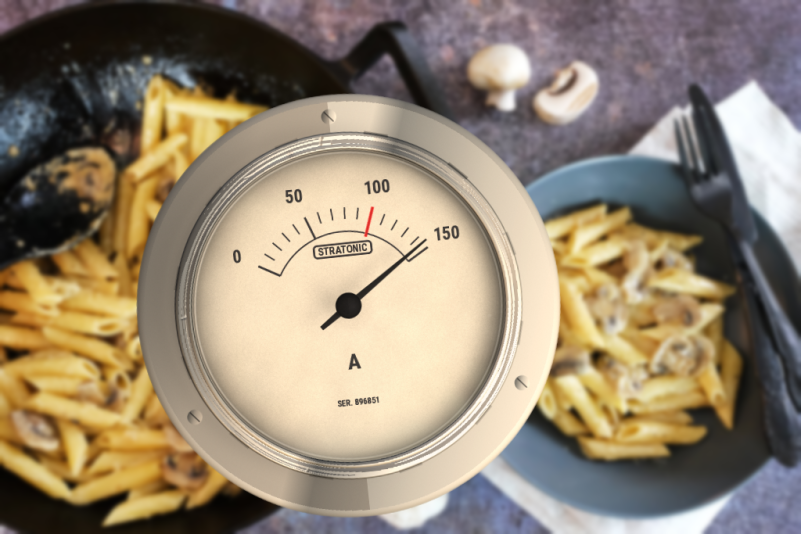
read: {"value": 145, "unit": "A"}
